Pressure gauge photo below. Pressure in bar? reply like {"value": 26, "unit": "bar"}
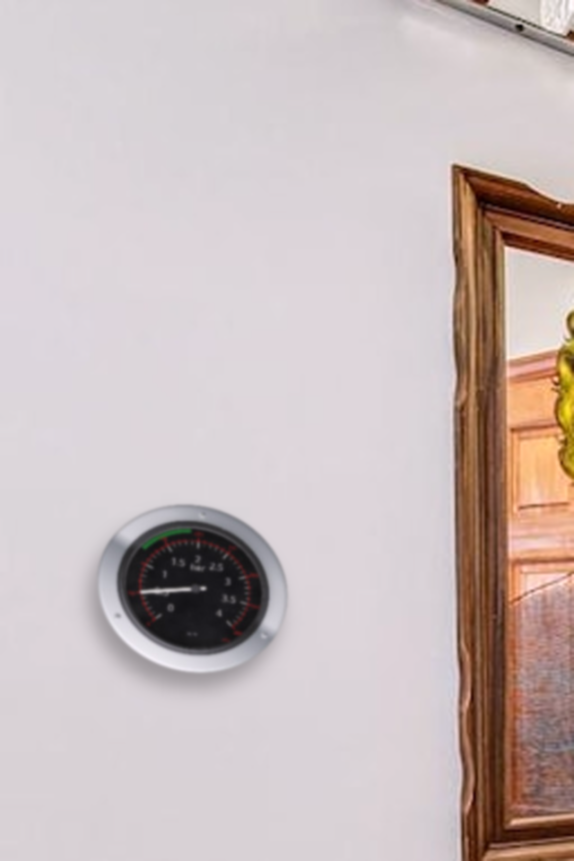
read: {"value": 0.5, "unit": "bar"}
